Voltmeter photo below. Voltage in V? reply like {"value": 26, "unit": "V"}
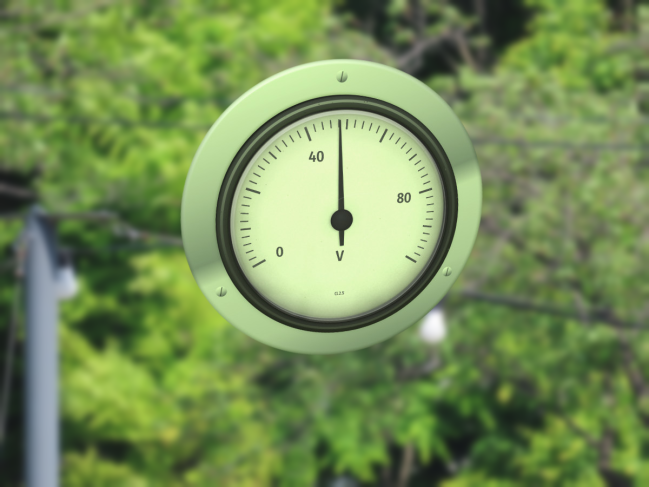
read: {"value": 48, "unit": "V"}
